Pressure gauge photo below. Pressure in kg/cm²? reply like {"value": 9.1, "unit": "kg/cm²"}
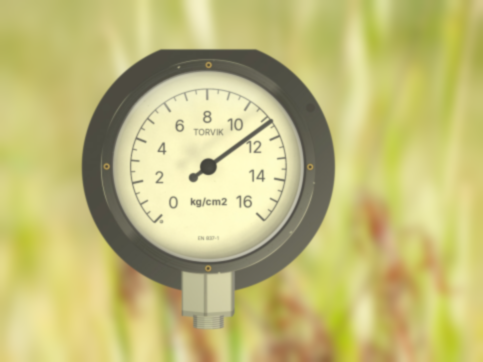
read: {"value": 11.25, "unit": "kg/cm²"}
